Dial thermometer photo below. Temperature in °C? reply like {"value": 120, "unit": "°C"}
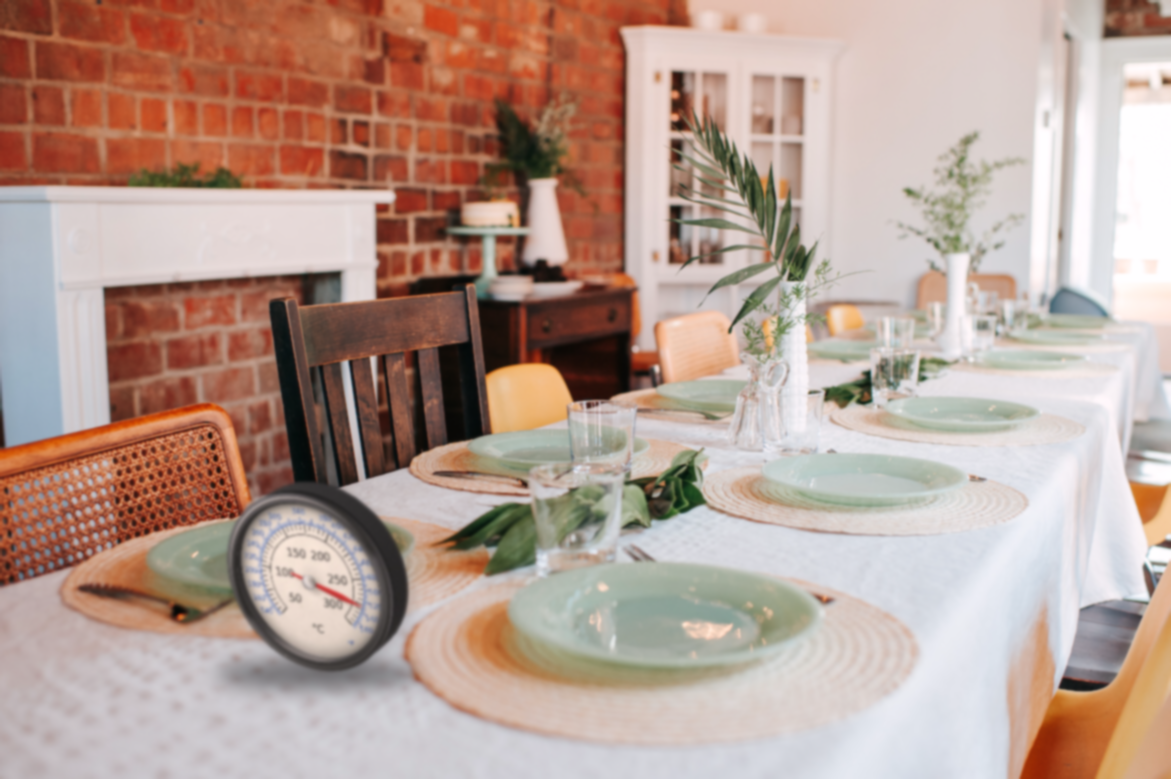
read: {"value": 275, "unit": "°C"}
